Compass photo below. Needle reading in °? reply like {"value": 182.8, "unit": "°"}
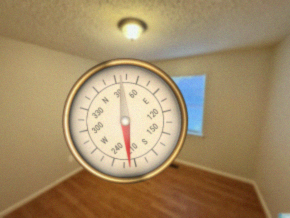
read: {"value": 217.5, "unit": "°"}
